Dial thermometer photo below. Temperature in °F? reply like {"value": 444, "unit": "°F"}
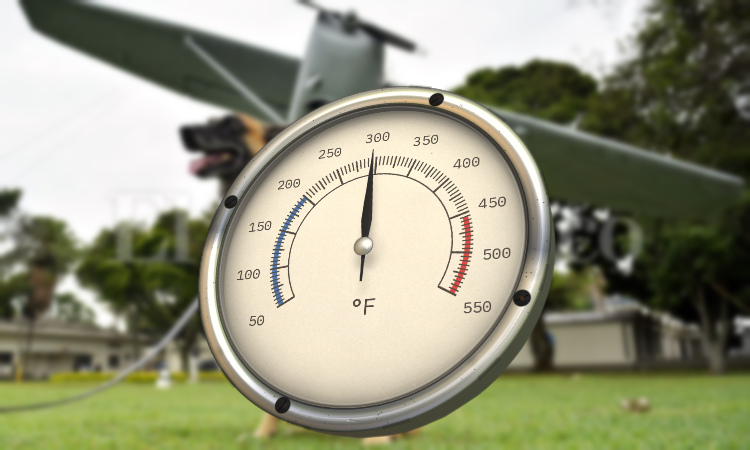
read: {"value": 300, "unit": "°F"}
